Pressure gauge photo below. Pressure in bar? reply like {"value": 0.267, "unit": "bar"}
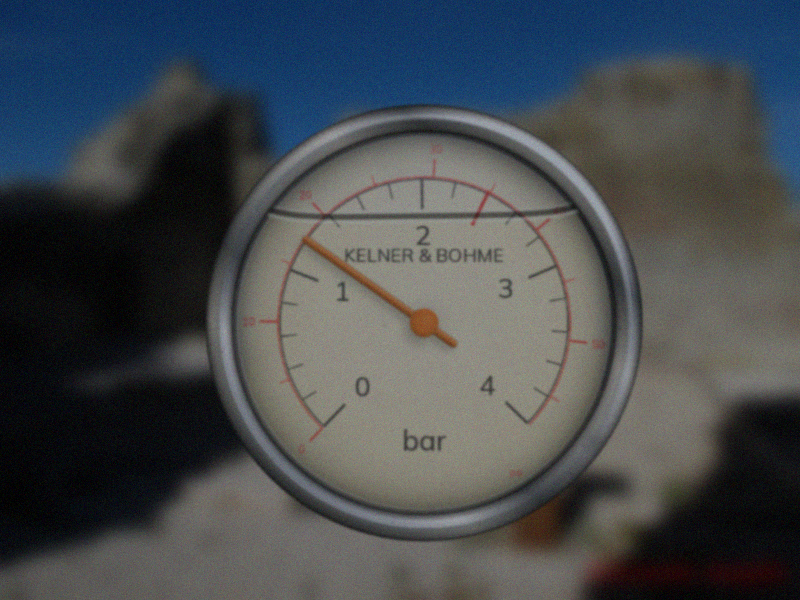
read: {"value": 1.2, "unit": "bar"}
